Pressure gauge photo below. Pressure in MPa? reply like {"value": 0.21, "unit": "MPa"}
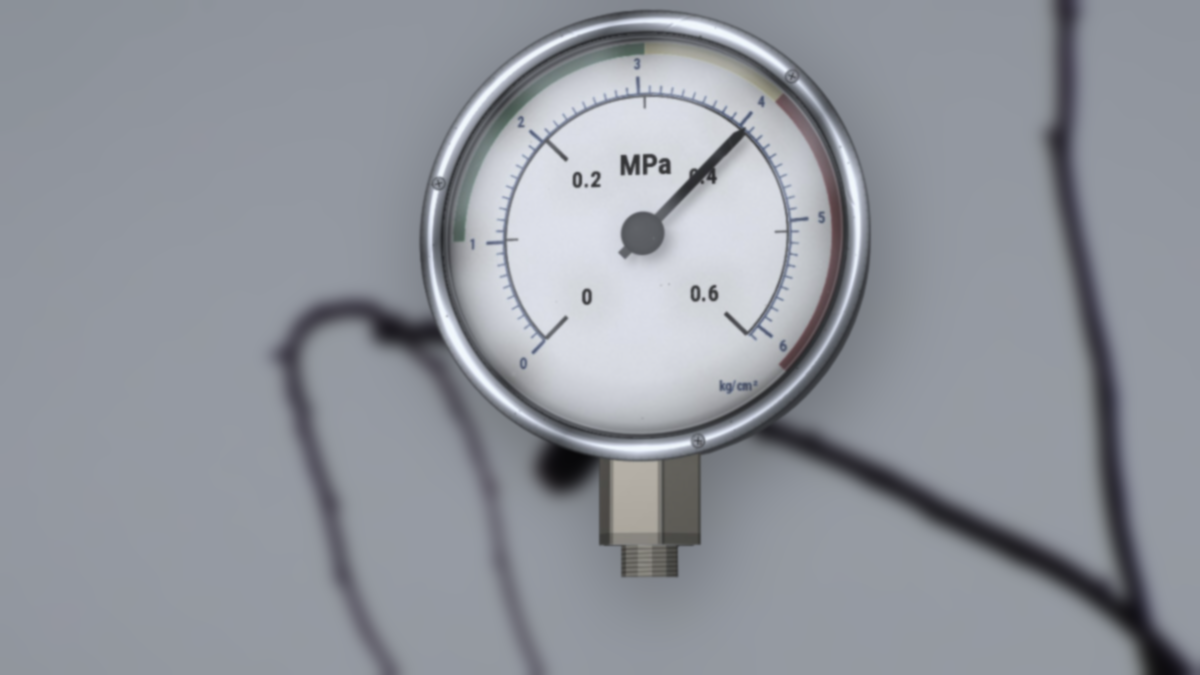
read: {"value": 0.4, "unit": "MPa"}
